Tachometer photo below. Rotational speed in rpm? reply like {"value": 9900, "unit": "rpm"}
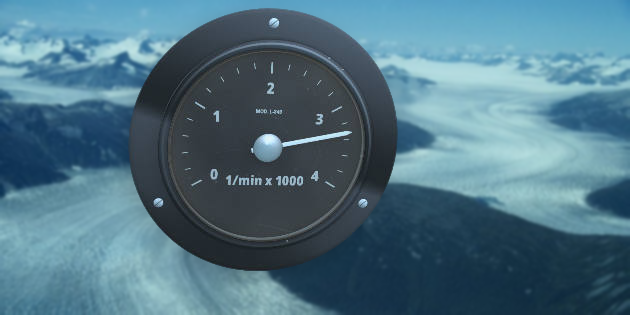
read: {"value": 3300, "unit": "rpm"}
